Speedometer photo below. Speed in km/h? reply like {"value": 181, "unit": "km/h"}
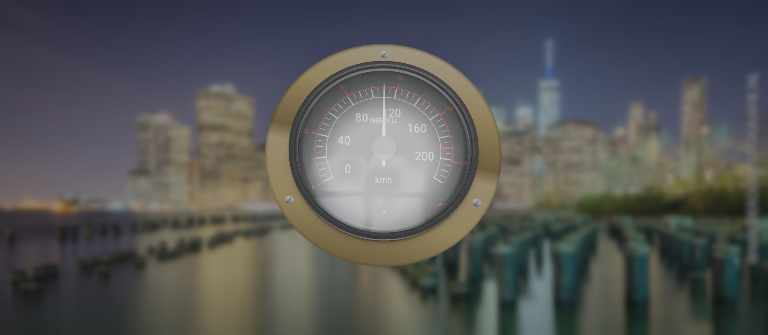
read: {"value": 110, "unit": "km/h"}
